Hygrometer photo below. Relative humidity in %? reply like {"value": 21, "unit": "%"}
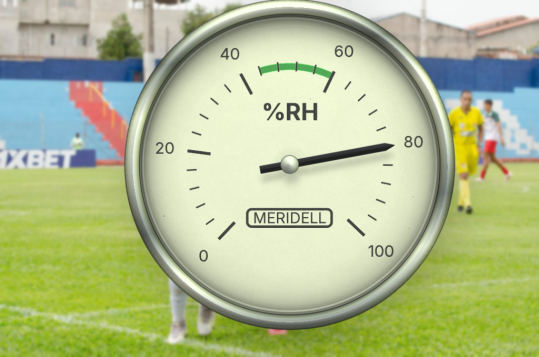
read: {"value": 80, "unit": "%"}
